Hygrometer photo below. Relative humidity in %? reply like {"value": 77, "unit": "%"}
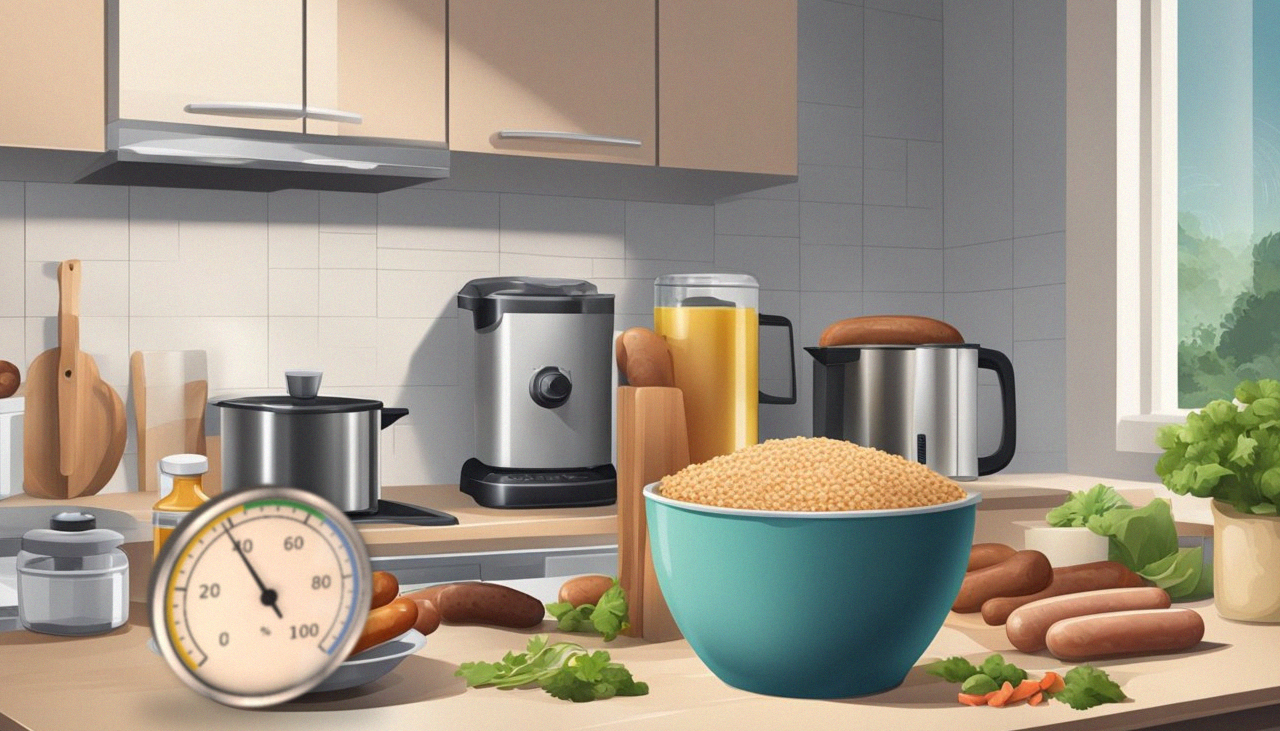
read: {"value": 38, "unit": "%"}
